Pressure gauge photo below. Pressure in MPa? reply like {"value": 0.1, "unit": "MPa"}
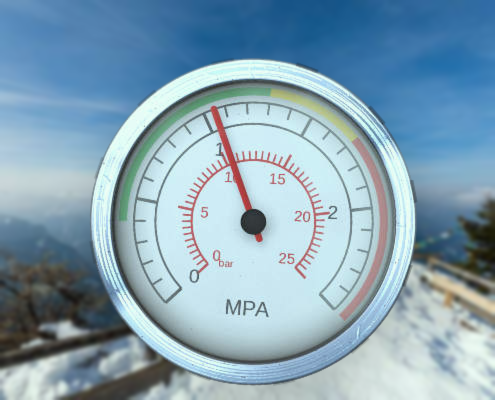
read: {"value": 1.05, "unit": "MPa"}
